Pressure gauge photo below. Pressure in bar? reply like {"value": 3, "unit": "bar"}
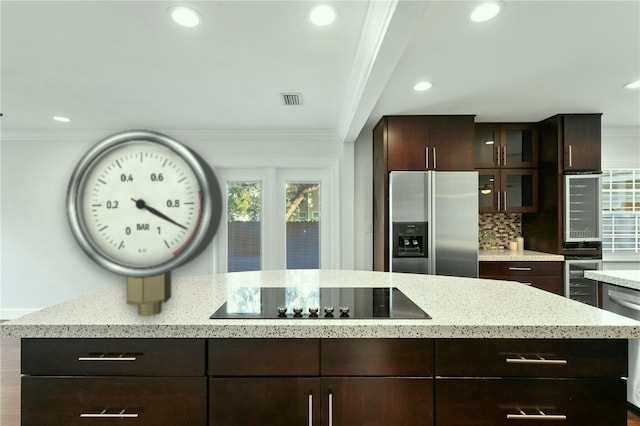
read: {"value": 0.9, "unit": "bar"}
